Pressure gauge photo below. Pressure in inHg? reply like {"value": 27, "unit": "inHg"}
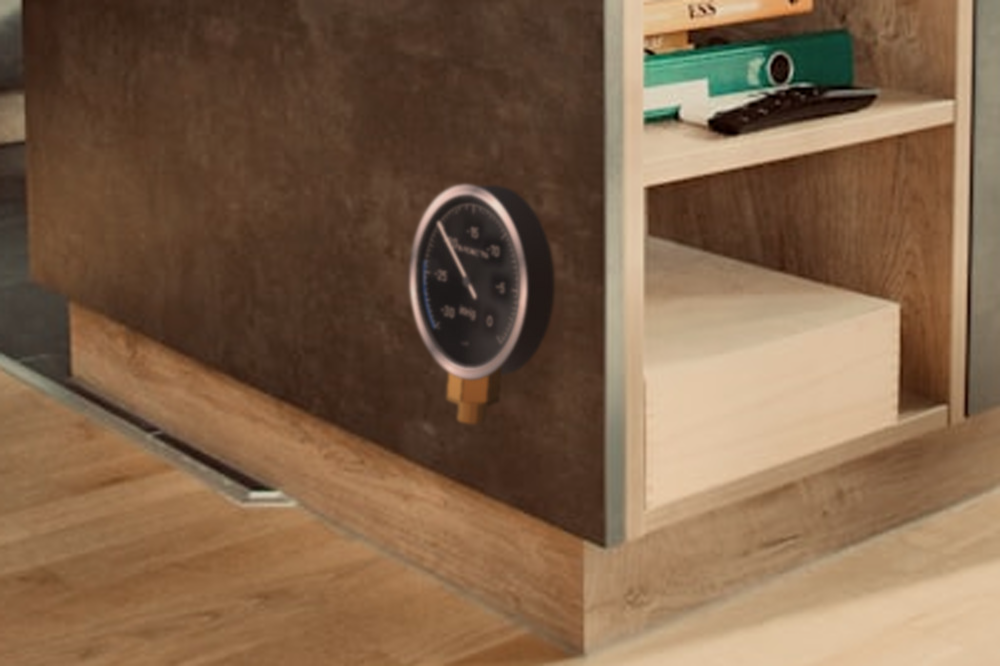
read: {"value": -20, "unit": "inHg"}
